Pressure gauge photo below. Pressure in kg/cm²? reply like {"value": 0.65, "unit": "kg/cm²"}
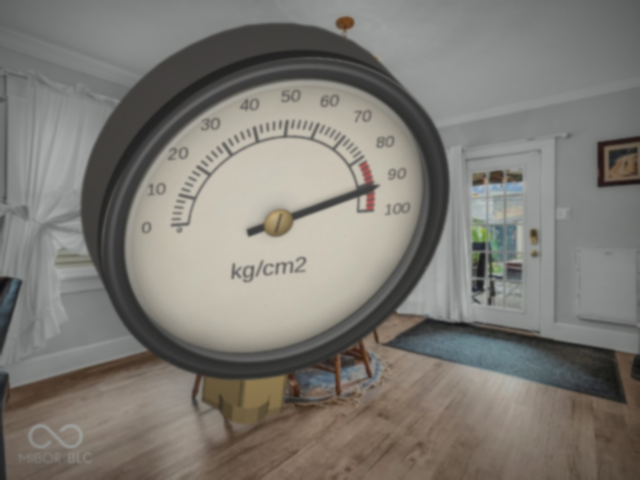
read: {"value": 90, "unit": "kg/cm²"}
